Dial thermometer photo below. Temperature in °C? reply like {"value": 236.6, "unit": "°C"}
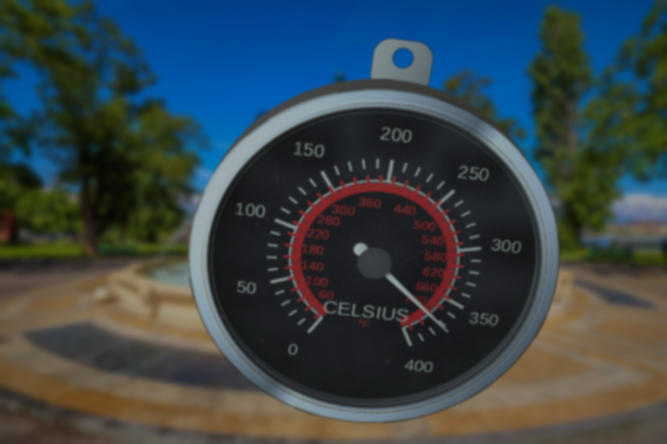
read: {"value": 370, "unit": "°C"}
